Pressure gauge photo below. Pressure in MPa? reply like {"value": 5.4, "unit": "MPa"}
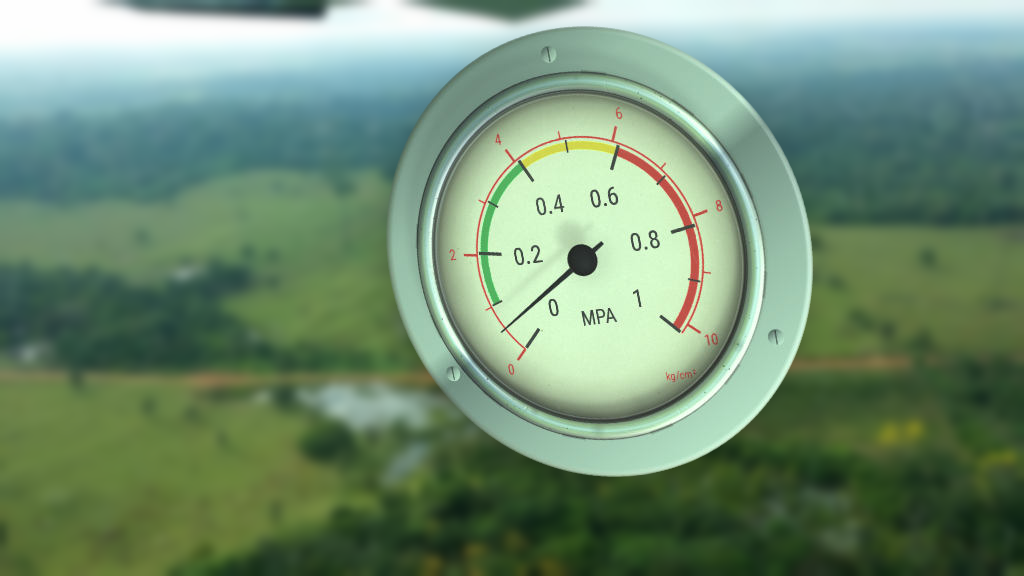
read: {"value": 0.05, "unit": "MPa"}
